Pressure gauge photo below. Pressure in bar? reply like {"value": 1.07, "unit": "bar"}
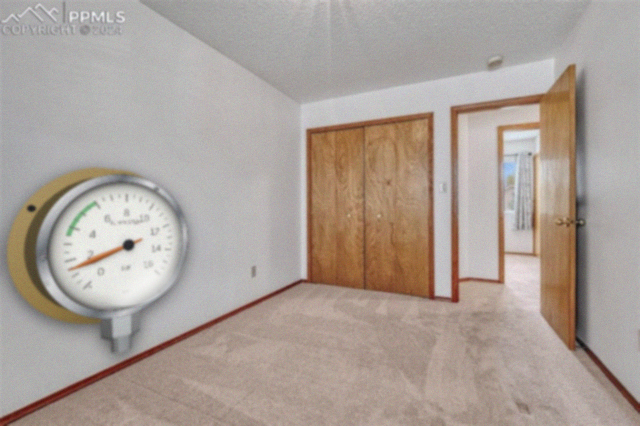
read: {"value": 1.5, "unit": "bar"}
